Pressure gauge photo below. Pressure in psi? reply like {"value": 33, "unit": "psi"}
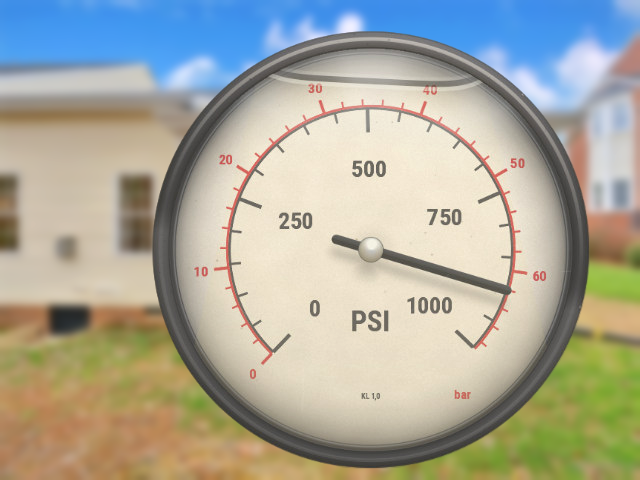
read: {"value": 900, "unit": "psi"}
